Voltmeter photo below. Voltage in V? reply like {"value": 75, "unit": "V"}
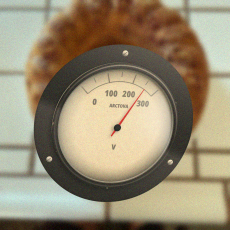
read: {"value": 250, "unit": "V"}
